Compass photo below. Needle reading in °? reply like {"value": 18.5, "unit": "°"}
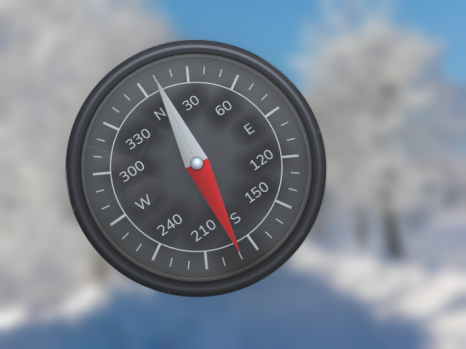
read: {"value": 190, "unit": "°"}
